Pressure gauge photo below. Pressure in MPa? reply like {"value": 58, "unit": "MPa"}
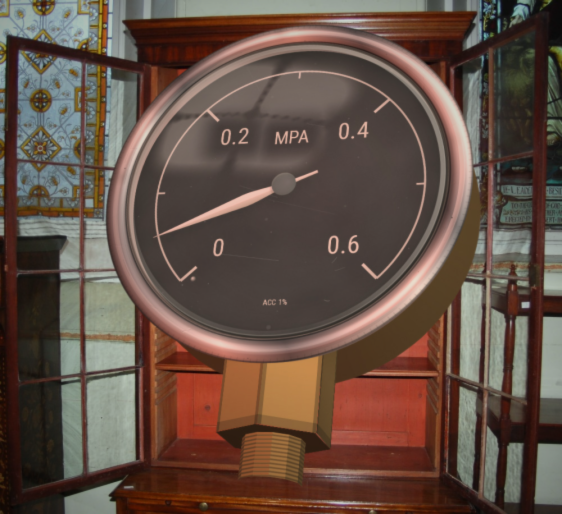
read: {"value": 0.05, "unit": "MPa"}
